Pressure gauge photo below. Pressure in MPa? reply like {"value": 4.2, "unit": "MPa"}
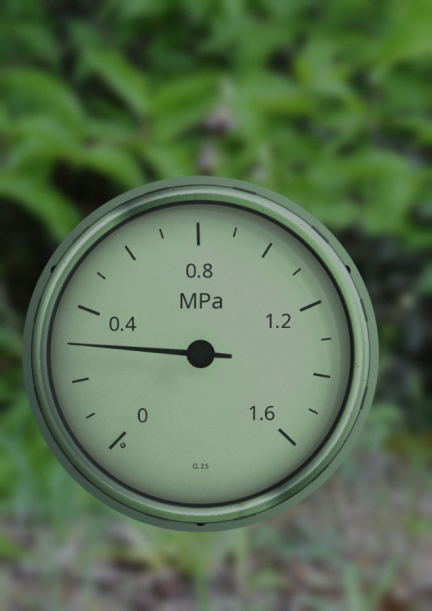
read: {"value": 0.3, "unit": "MPa"}
